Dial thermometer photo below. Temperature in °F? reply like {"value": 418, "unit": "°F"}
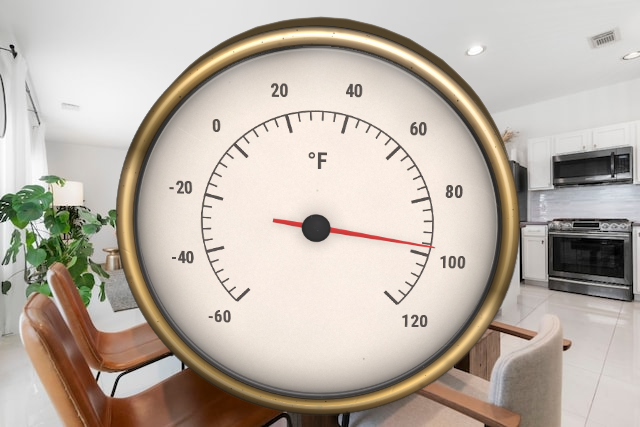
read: {"value": 96, "unit": "°F"}
